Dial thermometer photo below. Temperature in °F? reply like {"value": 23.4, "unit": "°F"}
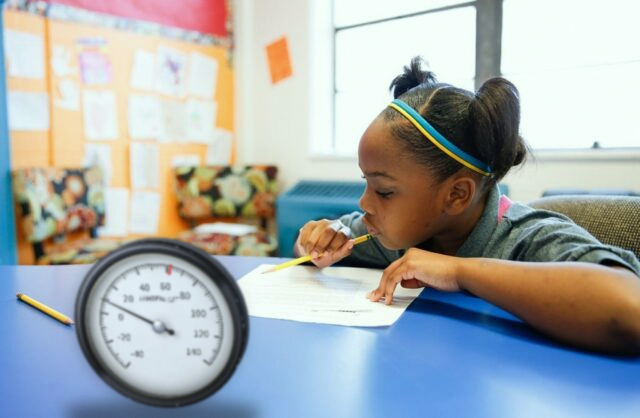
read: {"value": 10, "unit": "°F"}
